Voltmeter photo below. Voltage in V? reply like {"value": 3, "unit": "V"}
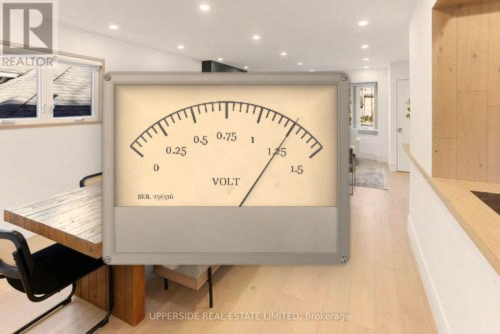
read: {"value": 1.25, "unit": "V"}
